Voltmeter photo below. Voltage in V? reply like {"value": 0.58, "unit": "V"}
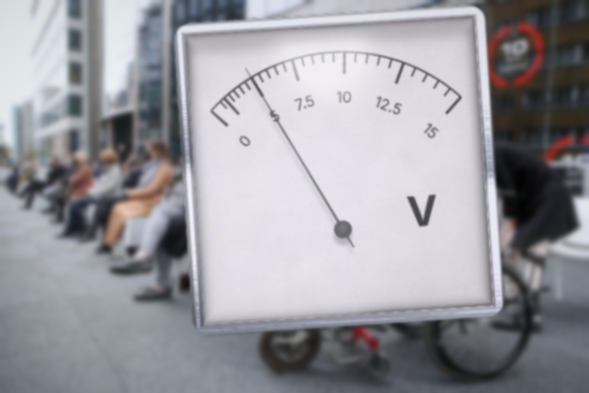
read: {"value": 5, "unit": "V"}
